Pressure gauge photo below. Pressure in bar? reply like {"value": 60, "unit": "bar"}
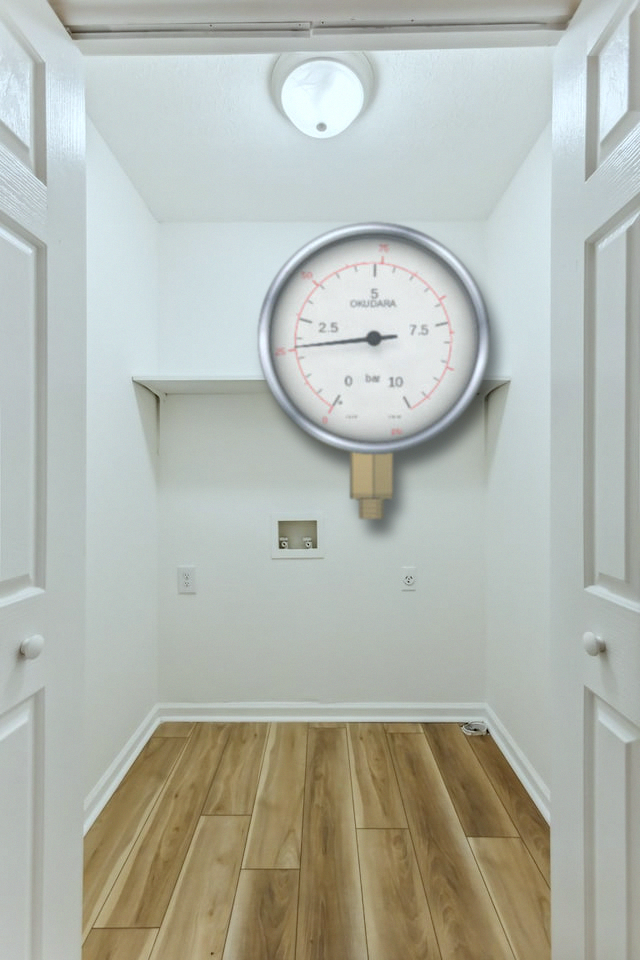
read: {"value": 1.75, "unit": "bar"}
